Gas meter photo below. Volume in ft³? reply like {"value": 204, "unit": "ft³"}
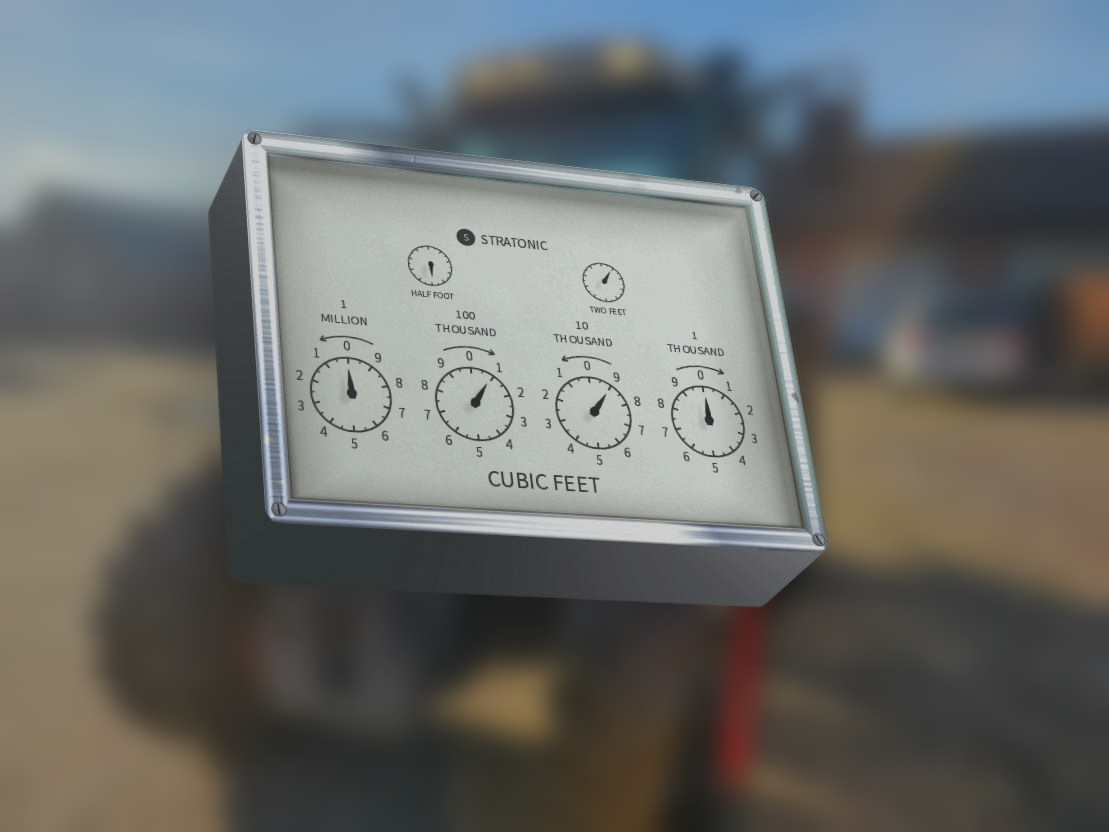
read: {"value": 9000, "unit": "ft³"}
